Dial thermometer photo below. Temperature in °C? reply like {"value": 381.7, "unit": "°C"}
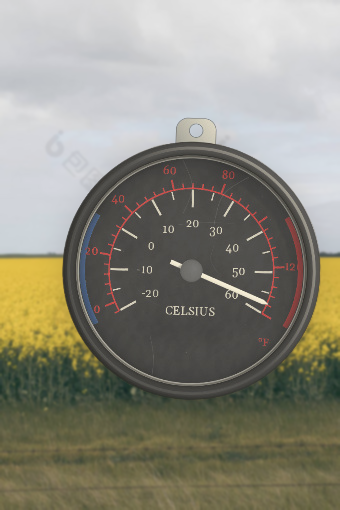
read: {"value": 57.5, "unit": "°C"}
